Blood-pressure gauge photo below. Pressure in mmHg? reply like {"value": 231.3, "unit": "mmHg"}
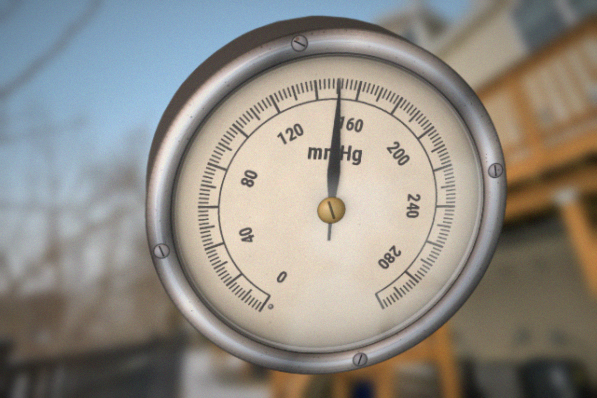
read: {"value": 150, "unit": "mmHg"}
